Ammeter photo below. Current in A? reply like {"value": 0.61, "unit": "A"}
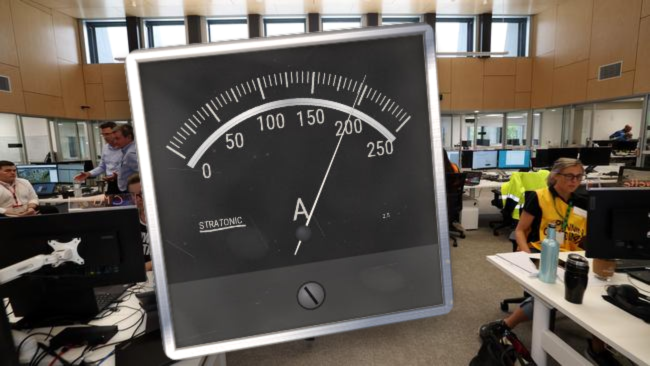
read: {"value": 195, "unit": "A"}
